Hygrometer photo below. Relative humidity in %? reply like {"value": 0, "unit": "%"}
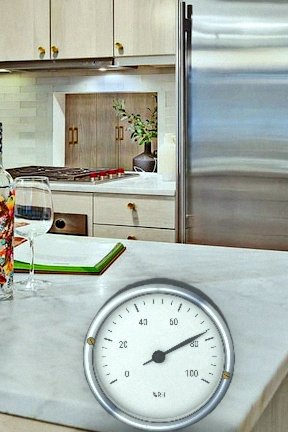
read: {"value": 76, "unit": "%"}
